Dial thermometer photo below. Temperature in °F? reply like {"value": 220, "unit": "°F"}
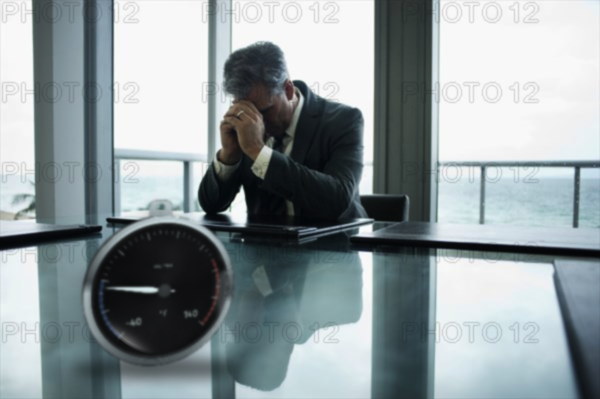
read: {"value": -4, "unit": "°F"}
